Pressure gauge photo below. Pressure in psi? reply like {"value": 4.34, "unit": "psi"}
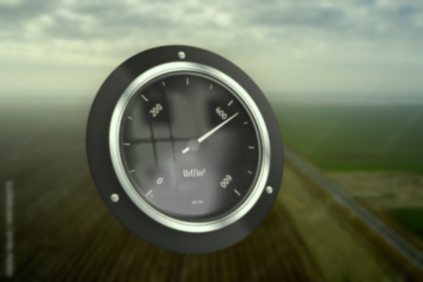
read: {"value": 425, "unit": "psi"}
